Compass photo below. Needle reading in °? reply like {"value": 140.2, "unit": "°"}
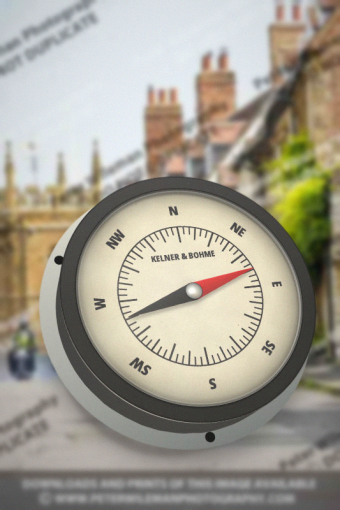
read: {"value": 75, "unit": "°"}
